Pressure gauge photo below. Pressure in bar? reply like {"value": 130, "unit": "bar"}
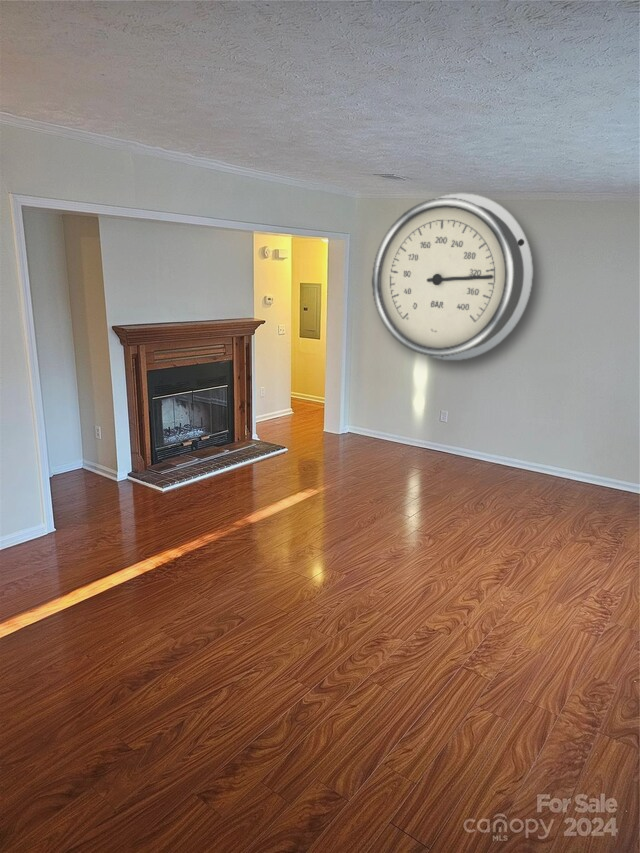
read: {"value": 330, "unit": "bar"}
